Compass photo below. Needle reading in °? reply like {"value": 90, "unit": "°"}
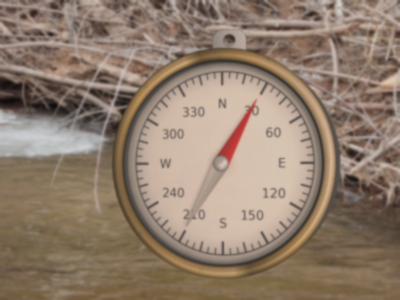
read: {"value": 30, "unit": "°"}
